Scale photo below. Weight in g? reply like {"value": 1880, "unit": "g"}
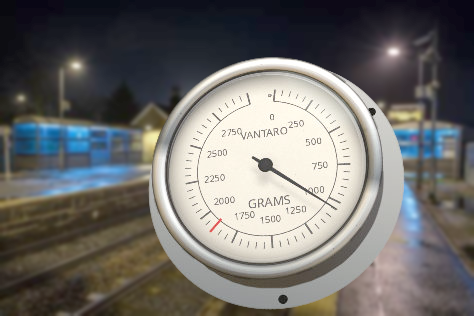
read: {"value": 1050, "unit": "g"}
